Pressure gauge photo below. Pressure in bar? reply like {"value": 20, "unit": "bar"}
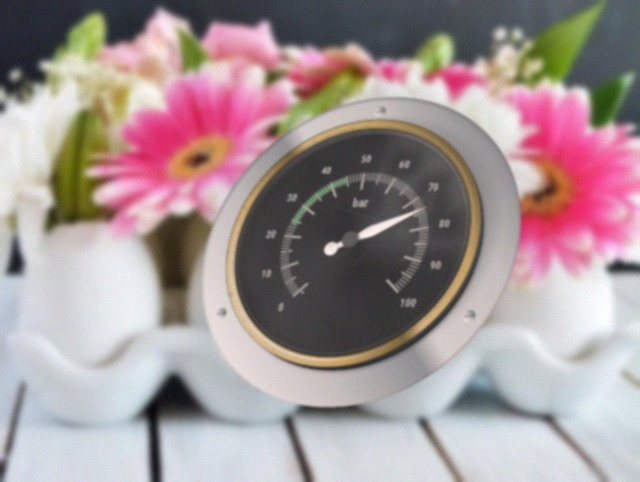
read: {"value": 75, "unit": "bar"}
